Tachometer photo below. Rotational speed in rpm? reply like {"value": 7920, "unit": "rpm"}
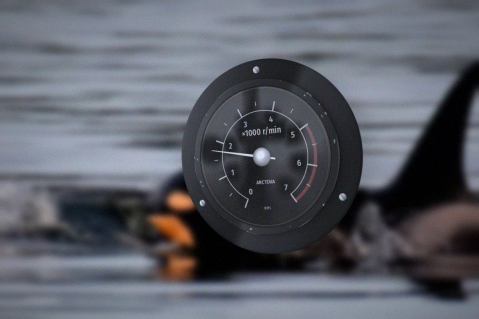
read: {"value": 1750, "unit": "rpm"}
